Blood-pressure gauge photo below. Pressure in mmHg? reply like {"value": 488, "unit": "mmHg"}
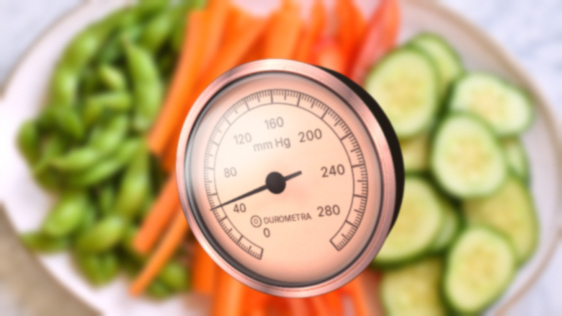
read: {"value": 50, "unit": "mmHg"}
